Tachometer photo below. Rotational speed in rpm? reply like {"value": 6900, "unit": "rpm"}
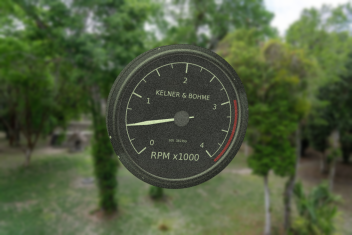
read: {"value": 500, "unit": "rpm"}
